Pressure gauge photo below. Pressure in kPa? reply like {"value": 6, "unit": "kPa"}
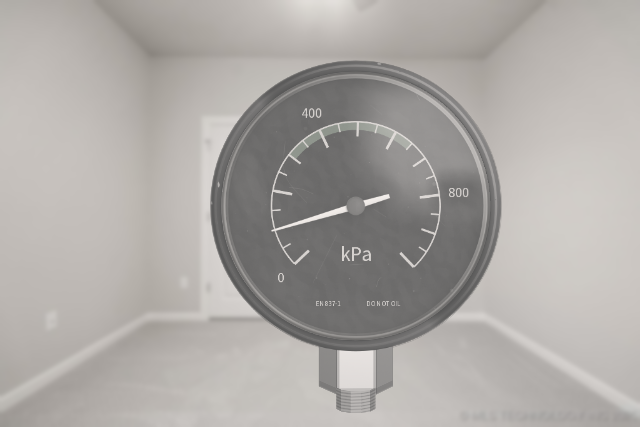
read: {"value": 100, "unit": "kPa"}
